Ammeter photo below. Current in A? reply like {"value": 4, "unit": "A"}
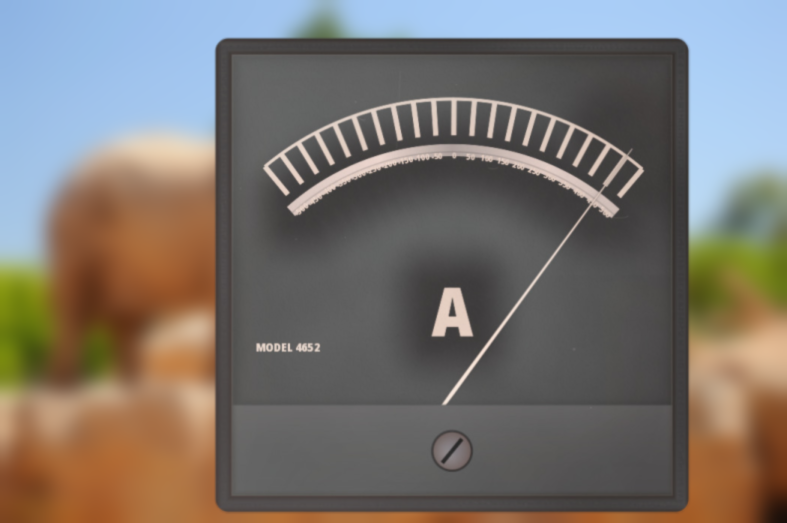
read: {"value": 450, "unit": "A"}
